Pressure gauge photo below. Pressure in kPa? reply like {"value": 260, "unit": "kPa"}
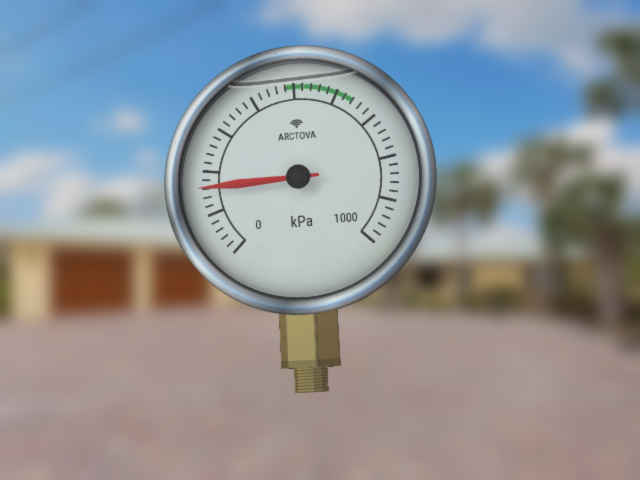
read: {"value": 160, "unit": "kPa"}
